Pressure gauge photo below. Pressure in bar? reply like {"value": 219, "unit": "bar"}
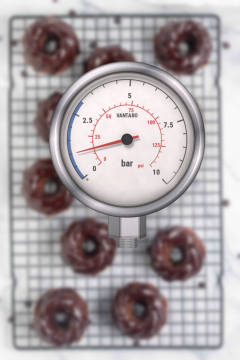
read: {"value": 1, "unit": "bar"}
